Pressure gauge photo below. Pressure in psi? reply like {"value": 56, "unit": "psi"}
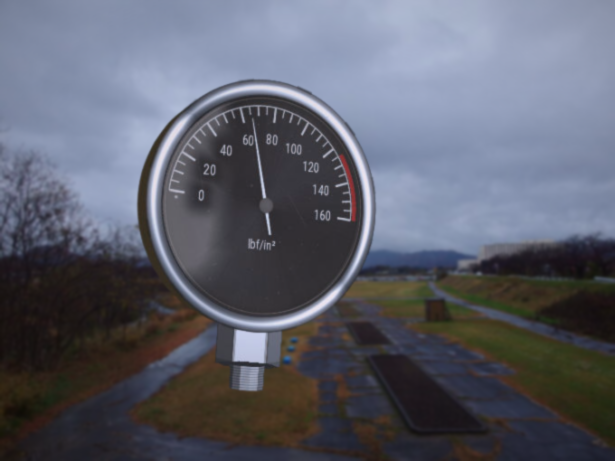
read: {"value": 65, "unit": "psi"}
